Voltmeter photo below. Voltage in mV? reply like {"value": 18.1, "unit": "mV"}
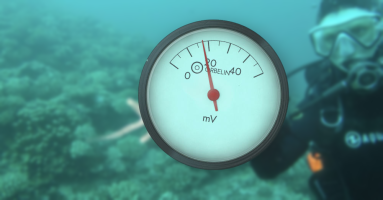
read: {"value": 17.5, "unit": "mV"}
